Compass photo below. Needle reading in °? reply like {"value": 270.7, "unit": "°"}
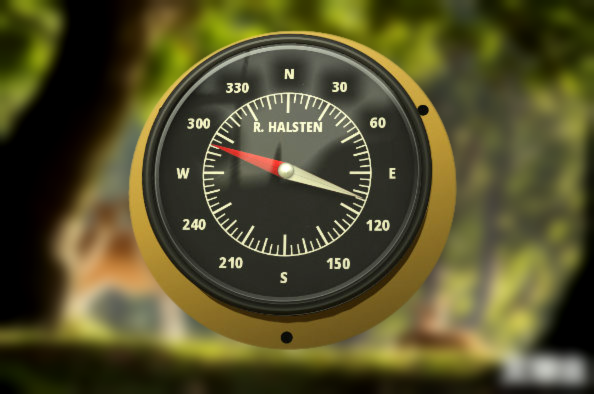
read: {"value": 290, "unit": "°"}
